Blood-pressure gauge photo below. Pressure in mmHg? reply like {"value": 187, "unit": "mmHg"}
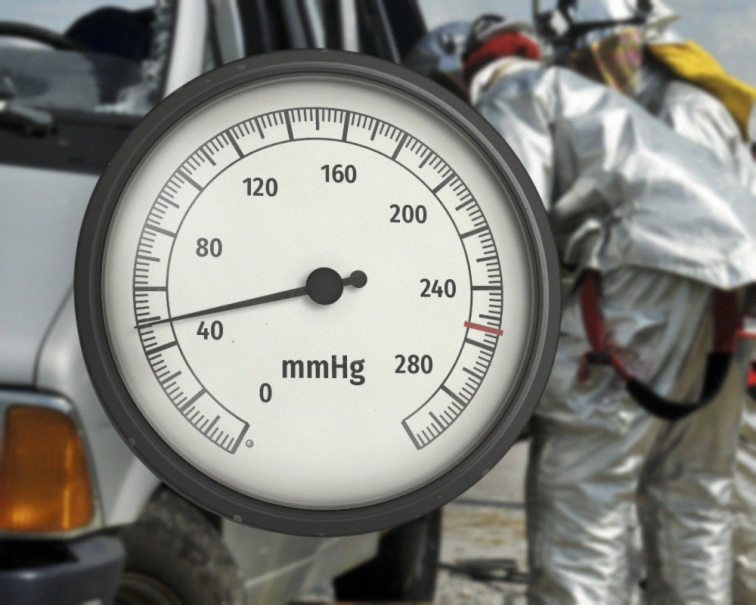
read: {"value": 48, "unit": "mmHg"}
